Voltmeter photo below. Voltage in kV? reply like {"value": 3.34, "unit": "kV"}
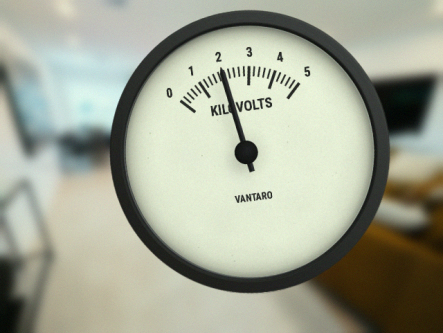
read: {"value": 2, "unit": "kV"}
